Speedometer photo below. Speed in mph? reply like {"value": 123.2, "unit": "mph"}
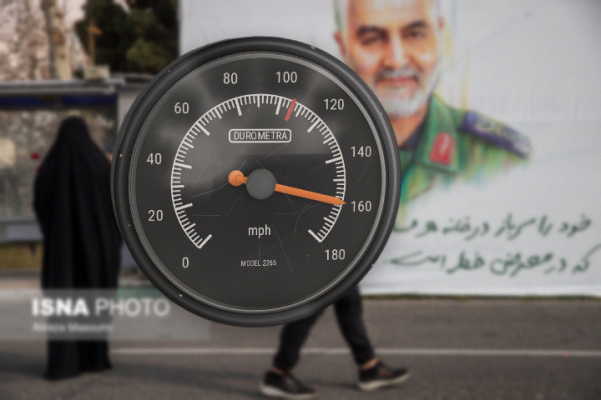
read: {"value": 160, "unit": "mph"}
